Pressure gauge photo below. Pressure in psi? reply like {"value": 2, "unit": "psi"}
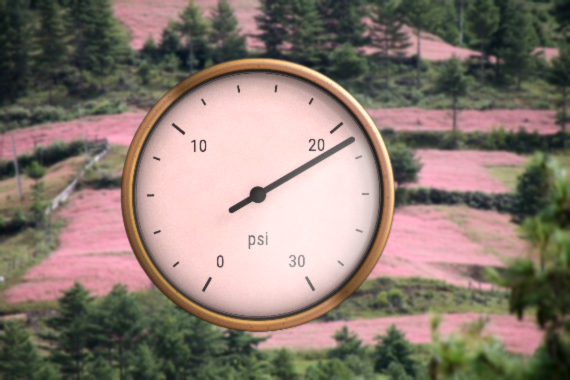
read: {"value": 21, "unit": "psi"}
